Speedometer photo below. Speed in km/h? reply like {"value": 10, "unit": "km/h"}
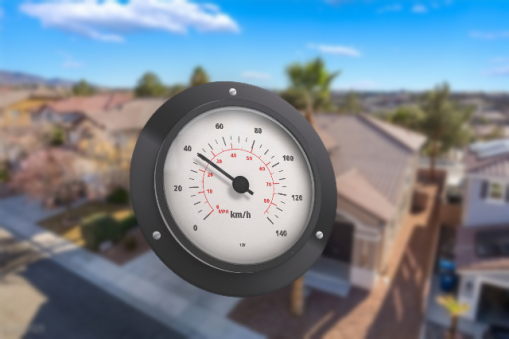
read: {"value": 40, "unit": "km/h"}
